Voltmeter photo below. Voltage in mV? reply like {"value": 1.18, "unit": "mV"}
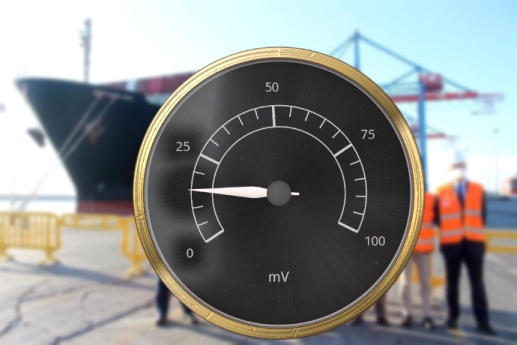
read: {"value": 15, "unit": "mV"}
